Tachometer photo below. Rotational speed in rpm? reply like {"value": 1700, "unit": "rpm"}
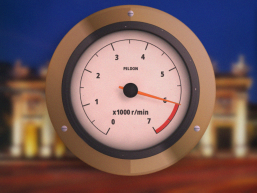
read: {"value": 6000, "unit": "rpm"}
